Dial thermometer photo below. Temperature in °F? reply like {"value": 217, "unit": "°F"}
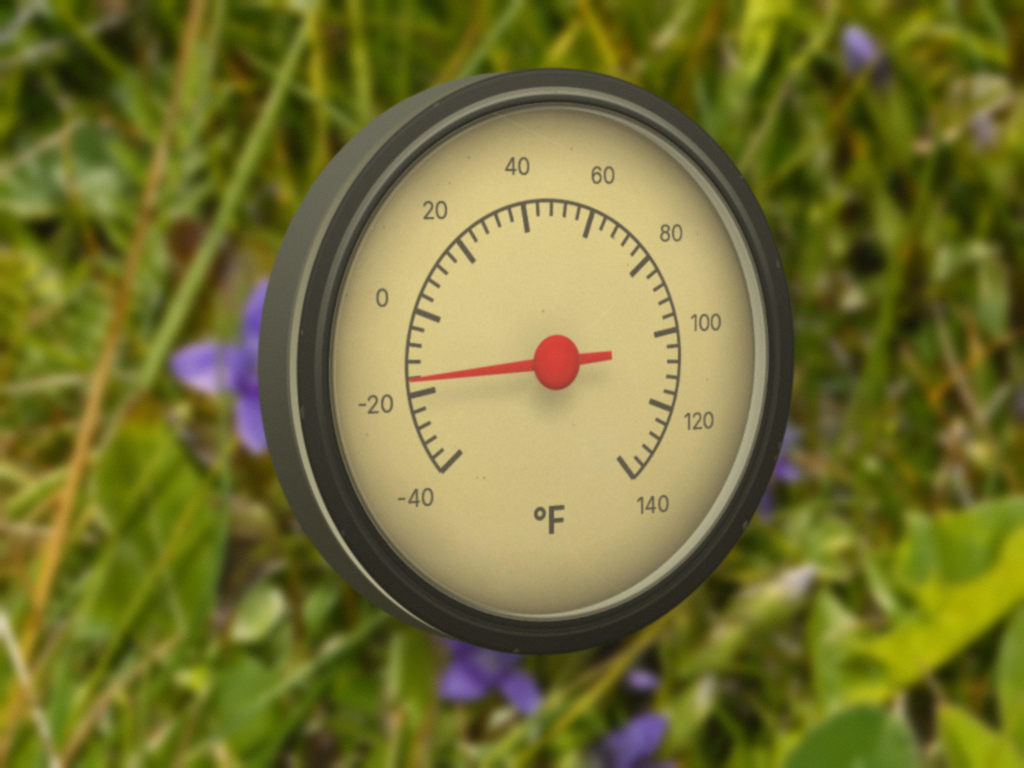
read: {"value": -16, "unit": "°F"}
